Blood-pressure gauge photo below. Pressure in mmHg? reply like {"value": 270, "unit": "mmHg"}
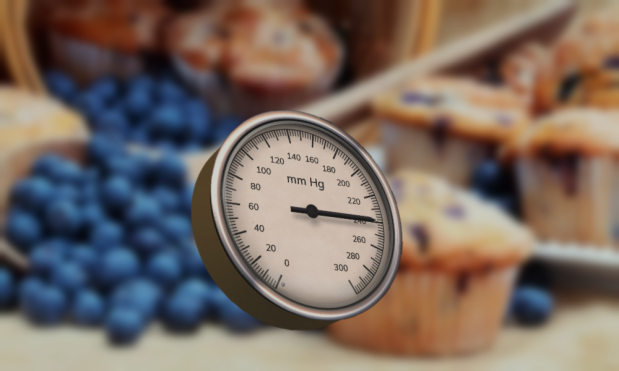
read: {"value": 240, "unit": "mmHg"}
